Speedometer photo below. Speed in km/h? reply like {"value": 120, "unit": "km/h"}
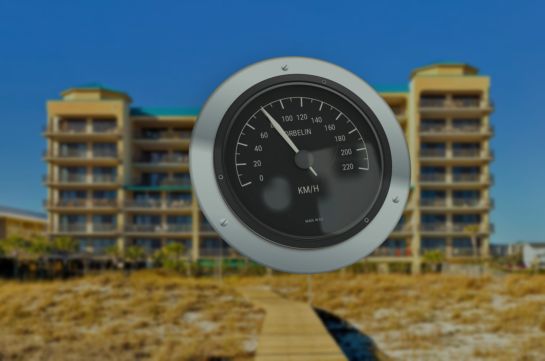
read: {"value": 80, "unit": "km/h"}
